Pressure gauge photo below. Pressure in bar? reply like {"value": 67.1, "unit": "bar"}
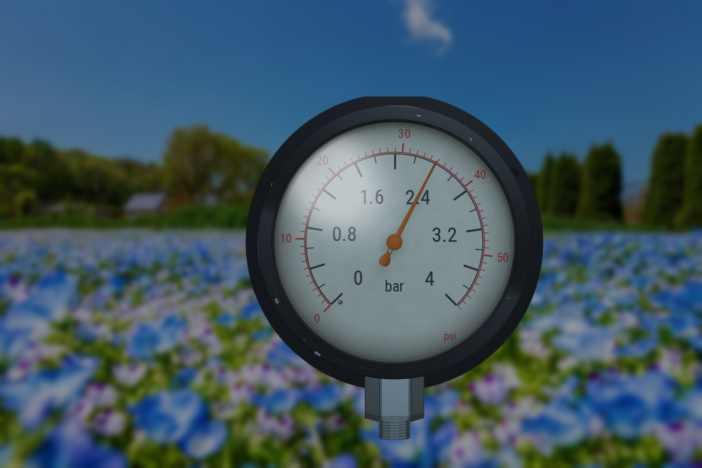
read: {"value": 2.4, "unit": "bar"}
